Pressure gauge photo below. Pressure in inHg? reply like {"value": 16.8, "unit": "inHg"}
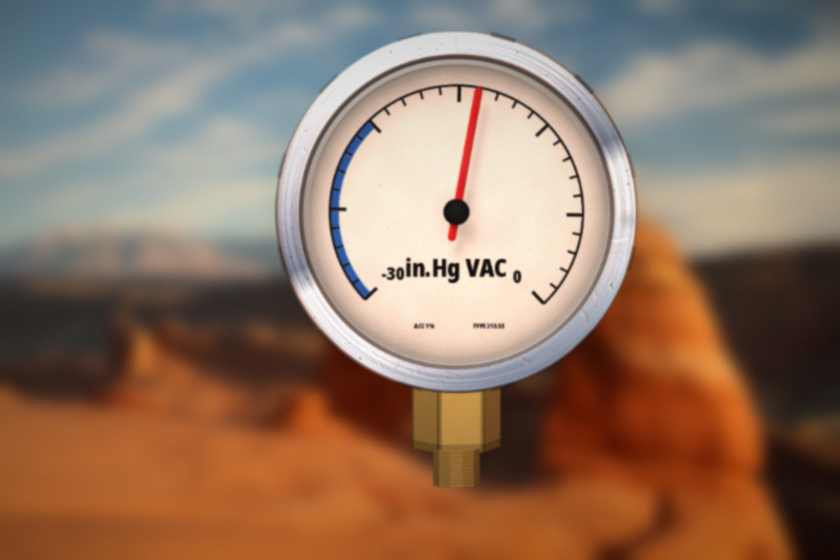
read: {"value": -14, "unit": "inHg"}
